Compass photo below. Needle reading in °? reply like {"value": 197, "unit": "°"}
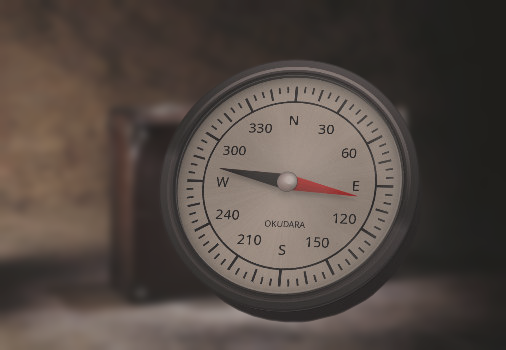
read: {"value": 100, "unit": "°"}
